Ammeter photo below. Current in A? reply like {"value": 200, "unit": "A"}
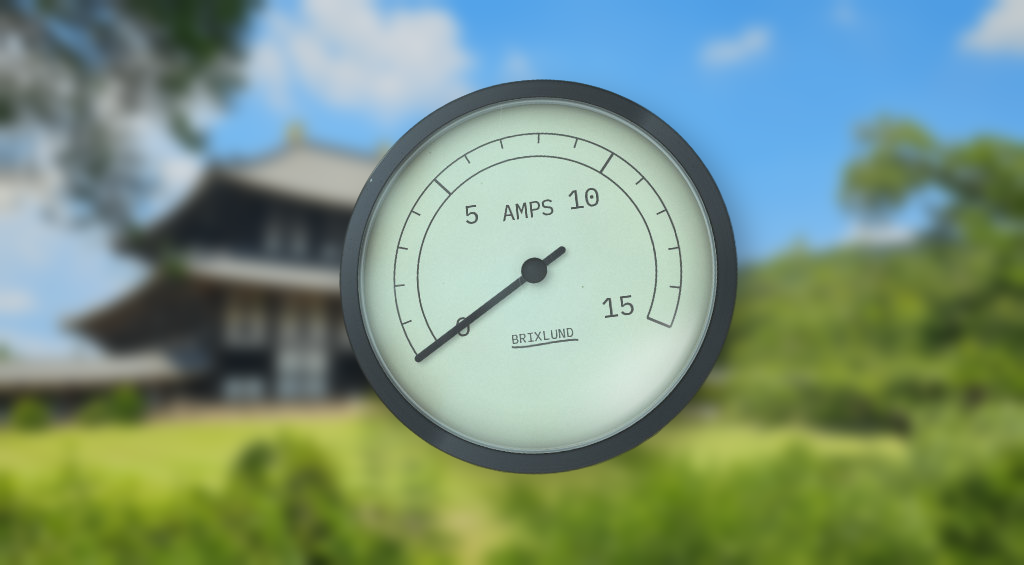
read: {"value": 0, "unit": "A"}
